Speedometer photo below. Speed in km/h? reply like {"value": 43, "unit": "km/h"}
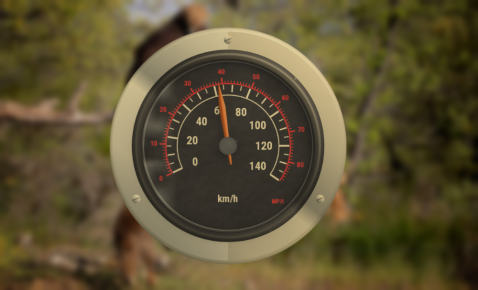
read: {"value": 62.5, "unit": "km/h"}
